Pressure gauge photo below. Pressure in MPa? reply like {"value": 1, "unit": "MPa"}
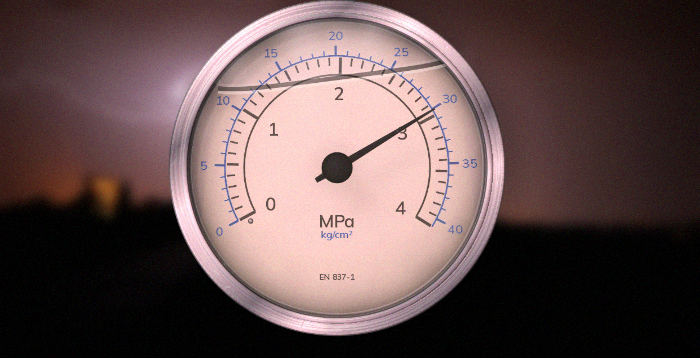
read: {"value": 2.95, "unit": "MPa"}
